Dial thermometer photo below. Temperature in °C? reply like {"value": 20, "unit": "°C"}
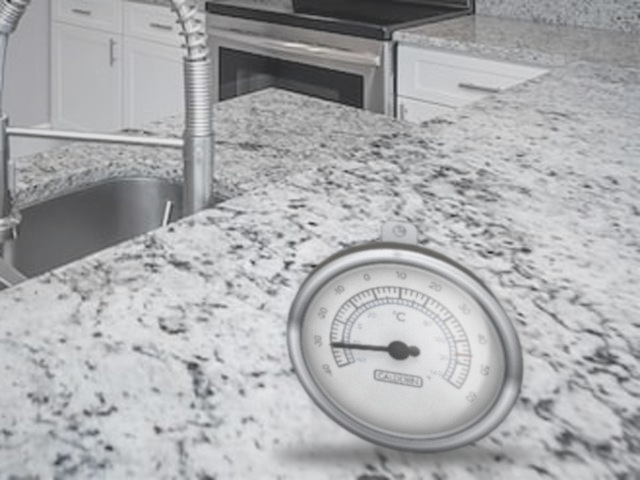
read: {"value": -30, "unit": "°C"}
